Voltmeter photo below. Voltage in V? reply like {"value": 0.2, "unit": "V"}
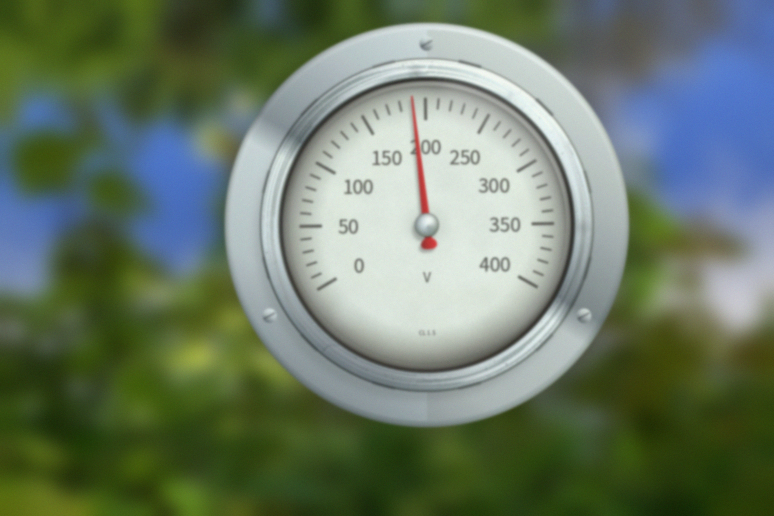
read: {"value": 190, "unit": "V"}
